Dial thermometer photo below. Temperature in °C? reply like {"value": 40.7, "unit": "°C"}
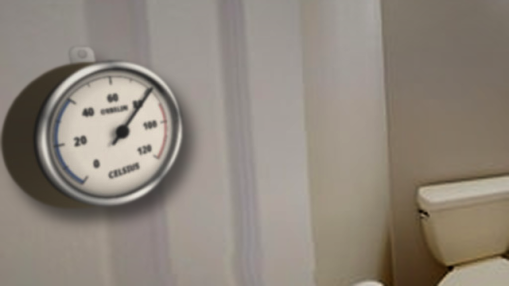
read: {"value": 80, "unit": "°C"}
